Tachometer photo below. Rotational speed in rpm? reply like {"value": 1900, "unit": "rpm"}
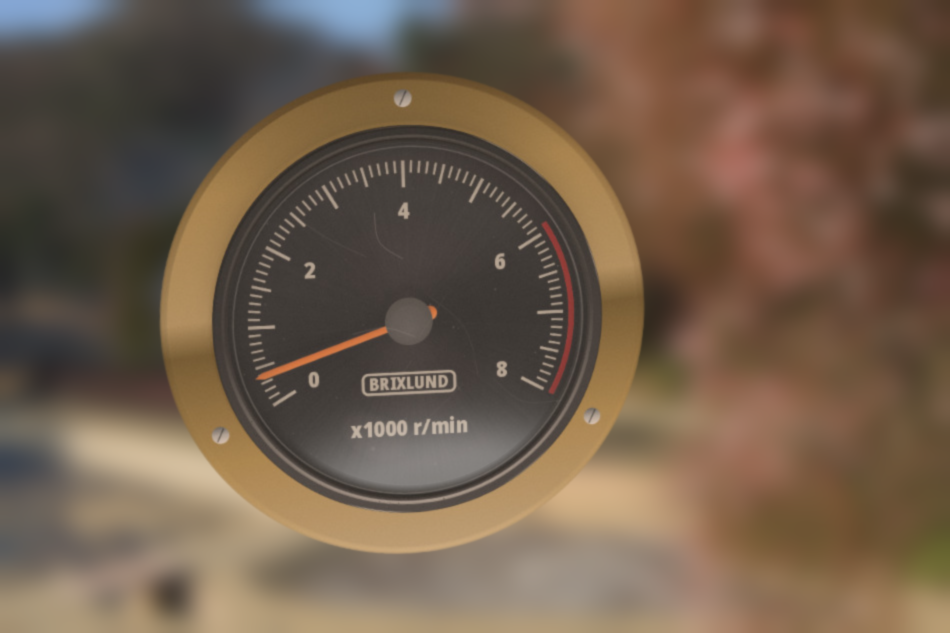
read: {"value": 400, "unit": "rpm"}
